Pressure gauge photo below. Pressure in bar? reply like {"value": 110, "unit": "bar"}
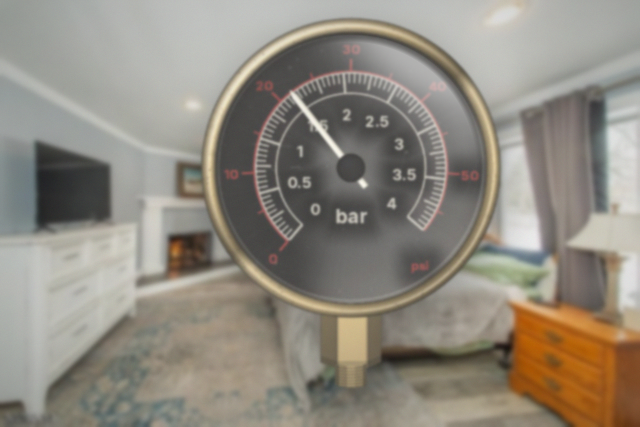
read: {"value": 1.5, "unit": "bar"}
